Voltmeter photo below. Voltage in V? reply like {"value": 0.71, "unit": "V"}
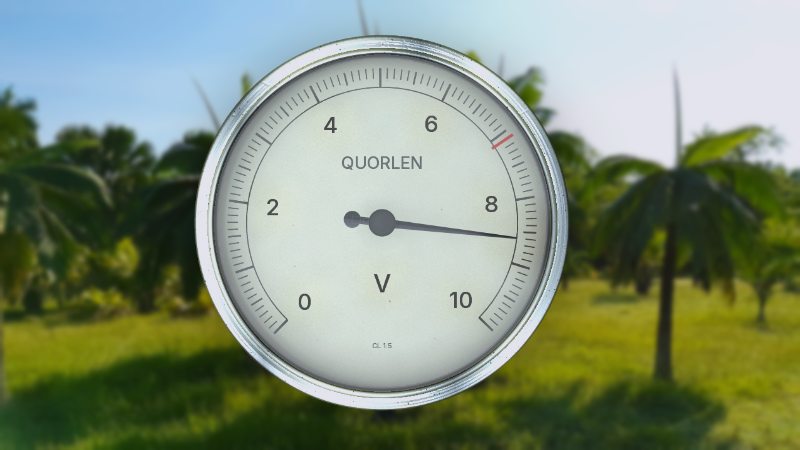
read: {"value": 8.6, "unit": "V"}
